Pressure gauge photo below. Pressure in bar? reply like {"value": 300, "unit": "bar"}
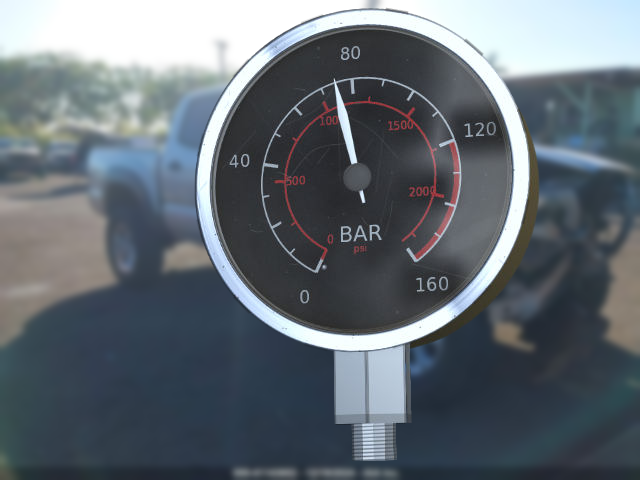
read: {"value": 75, "unit": "bar"}
